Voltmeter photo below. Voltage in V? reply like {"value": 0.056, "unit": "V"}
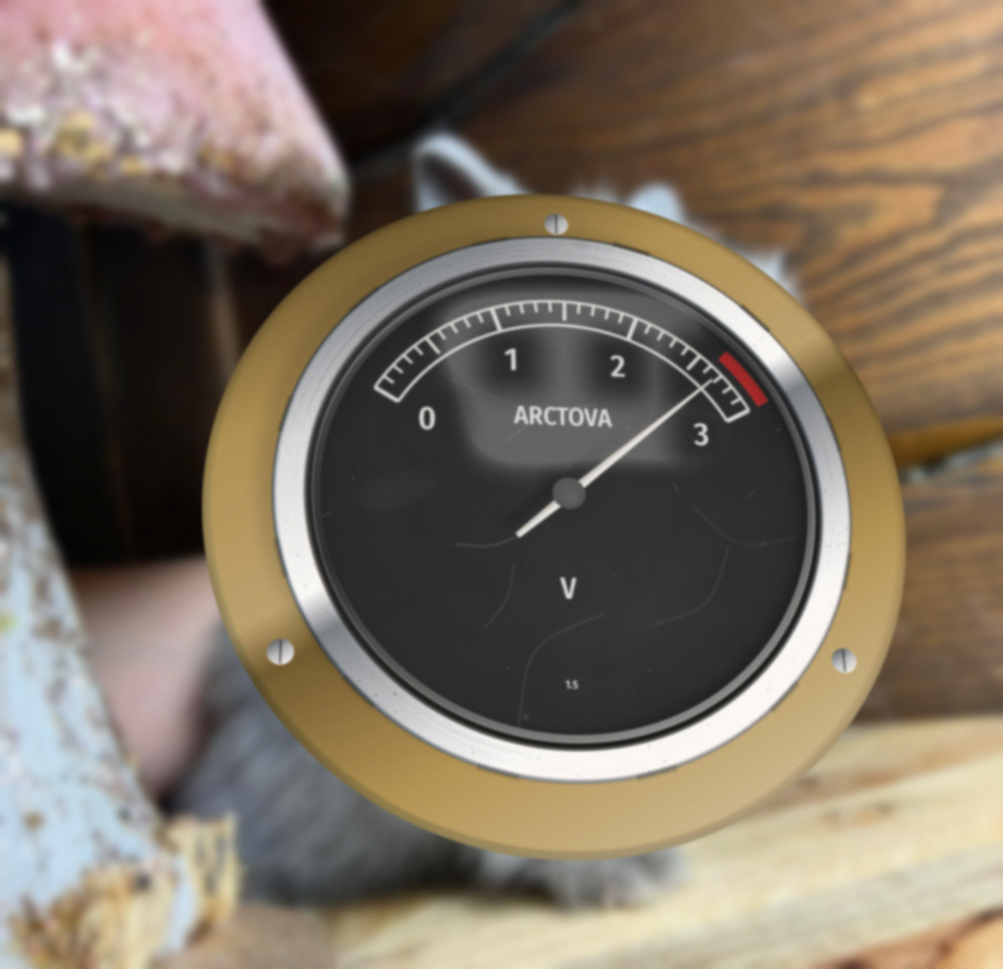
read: {"value": 2.7, "unit": "V"}
